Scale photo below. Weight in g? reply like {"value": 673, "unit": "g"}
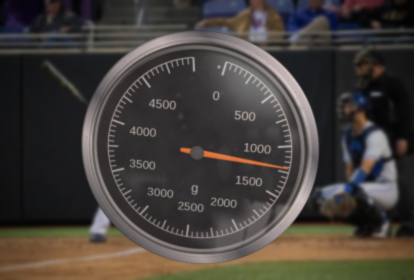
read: {"value": 1200, "unit": "g"}
